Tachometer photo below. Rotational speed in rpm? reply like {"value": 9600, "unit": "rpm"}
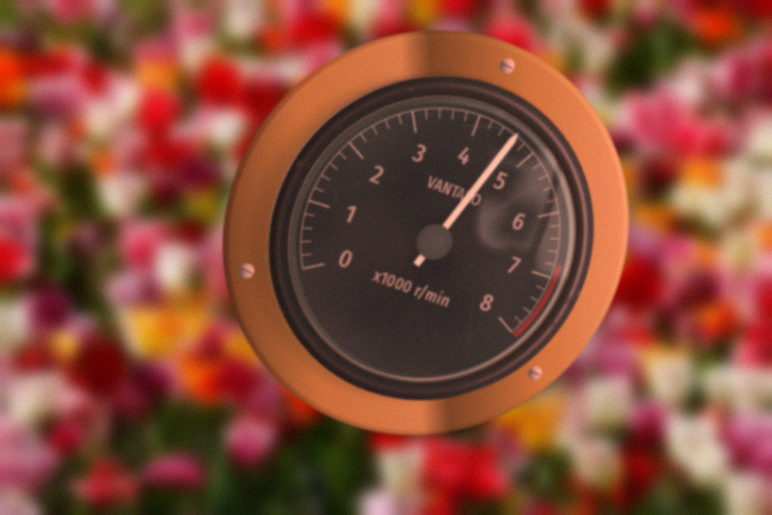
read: {"value": 4600, "unit": "rpm"}
